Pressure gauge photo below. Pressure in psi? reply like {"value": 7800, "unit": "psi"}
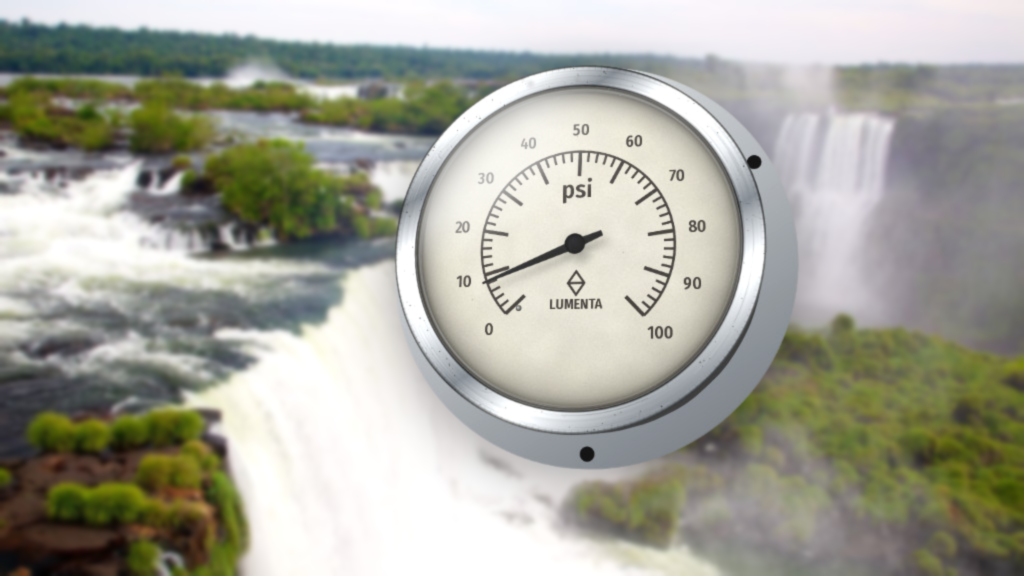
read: {"value": 8, "unit": "psi"}
